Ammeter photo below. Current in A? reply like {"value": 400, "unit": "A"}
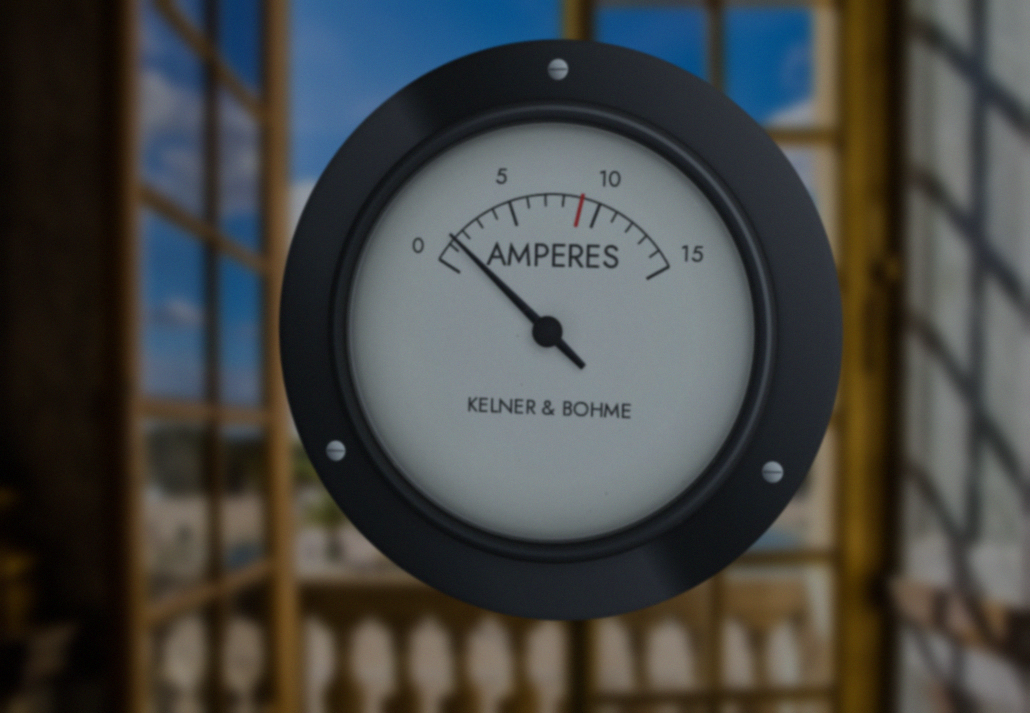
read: {"value": 1.5, "unit": "A"}
